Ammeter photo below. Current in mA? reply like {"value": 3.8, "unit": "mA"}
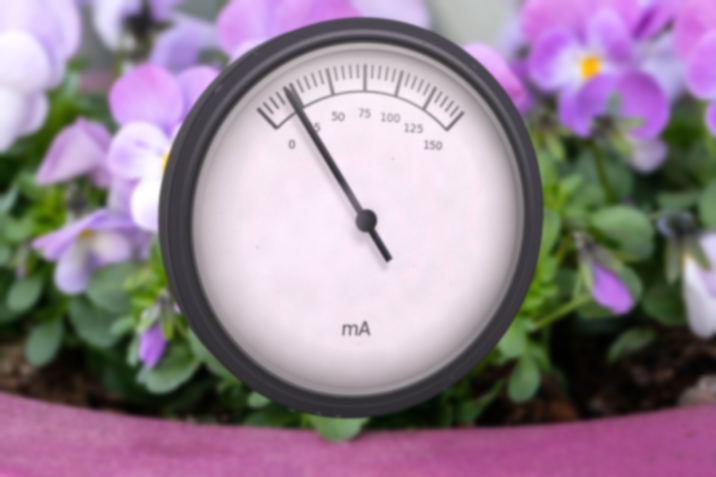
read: {"value": 20, "unit": "mA"}
